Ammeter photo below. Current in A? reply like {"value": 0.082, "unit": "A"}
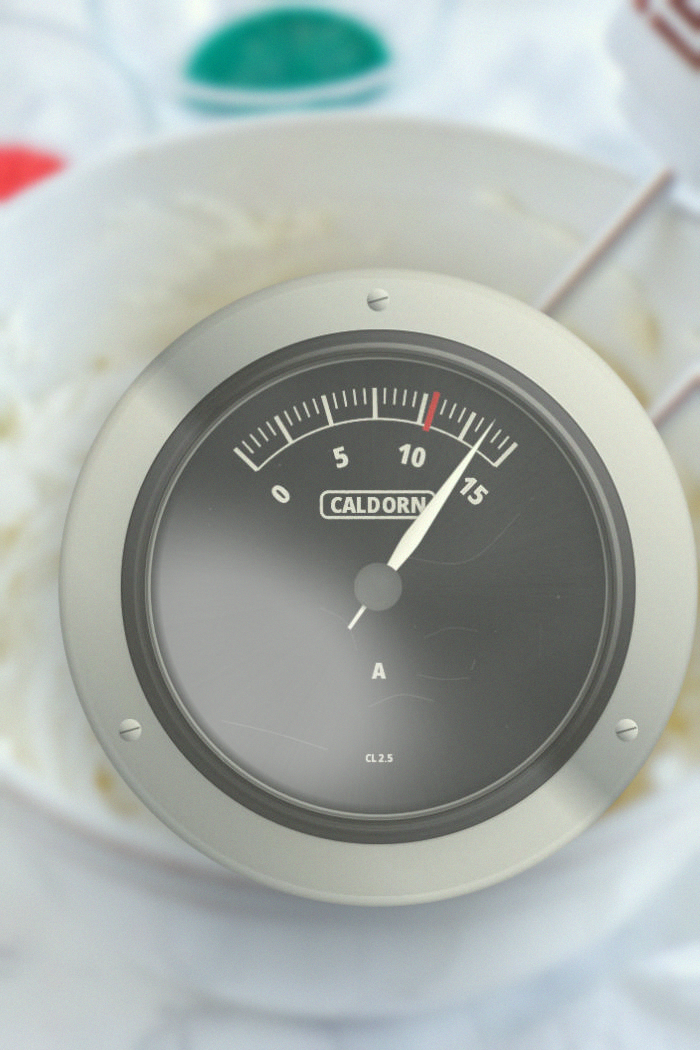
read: {"value": 13.5, "unit": "A"}
